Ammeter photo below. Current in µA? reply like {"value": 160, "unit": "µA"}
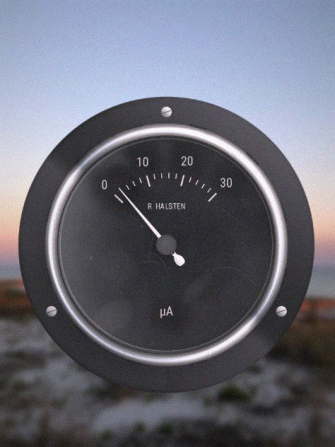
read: {"value": 2, "unit": "µA"}
